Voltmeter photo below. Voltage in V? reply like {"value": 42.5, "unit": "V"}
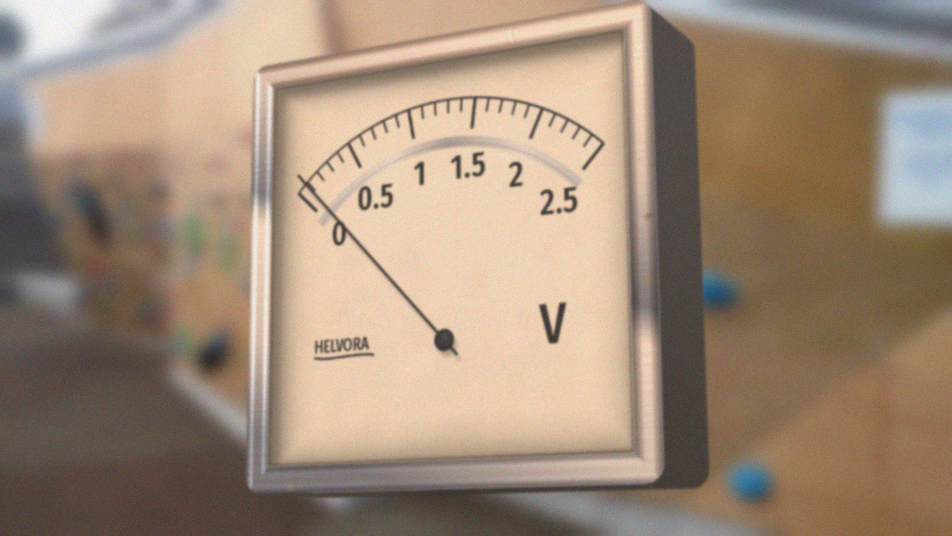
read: {"value": 0.1, "unit": "V"}
